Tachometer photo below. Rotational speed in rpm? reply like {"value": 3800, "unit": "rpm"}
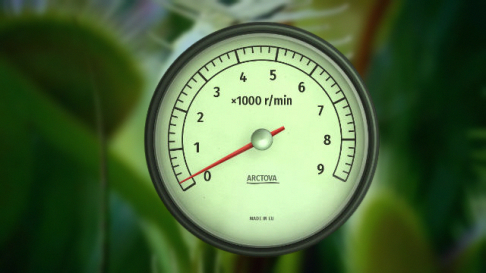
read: {"value": 200, "unit": "rpm"}
